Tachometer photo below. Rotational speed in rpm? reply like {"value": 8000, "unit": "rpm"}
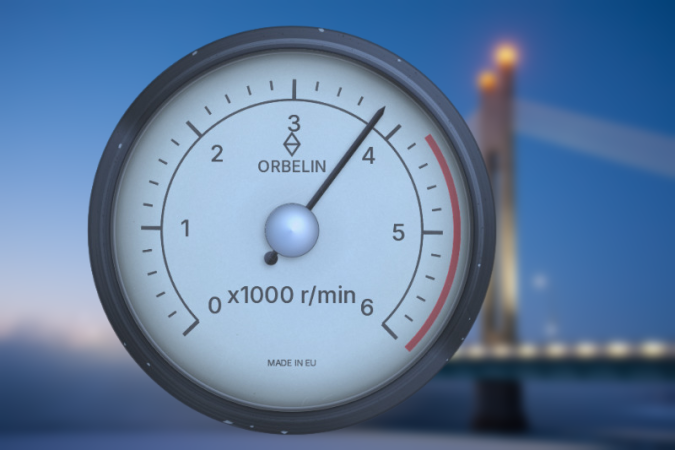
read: {"value": 3800, "unit": "rpm"}
